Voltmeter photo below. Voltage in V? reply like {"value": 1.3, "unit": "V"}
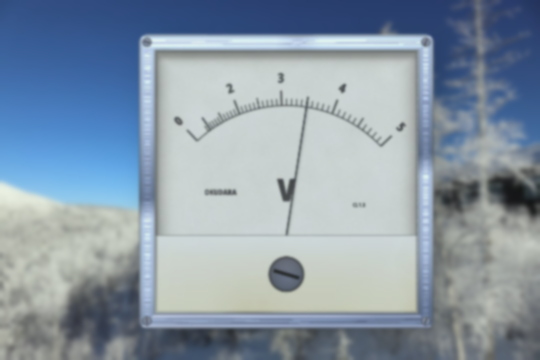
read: {"value": 3.5, "unit": "V"}
